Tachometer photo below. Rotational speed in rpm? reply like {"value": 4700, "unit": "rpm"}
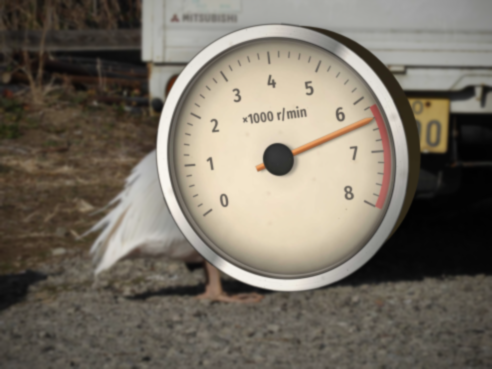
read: {"value": 6400, "unit": "rpm"}
